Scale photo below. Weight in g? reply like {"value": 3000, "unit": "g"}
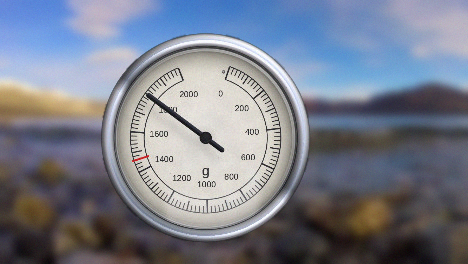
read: {"value": 1800, "unit": "g"}
